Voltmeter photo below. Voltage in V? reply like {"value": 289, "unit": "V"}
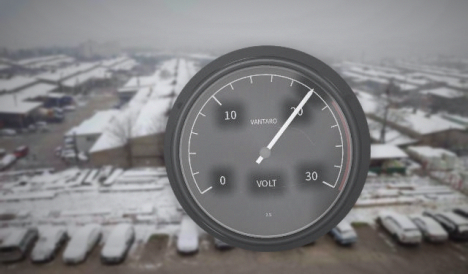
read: {"value": 20, "unit": "V"}
